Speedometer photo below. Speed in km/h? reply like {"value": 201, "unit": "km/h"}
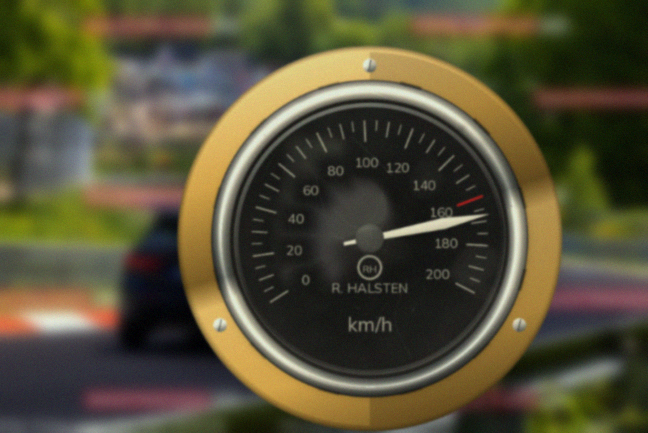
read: {"value": 167.5, "unit": "km/h"}
